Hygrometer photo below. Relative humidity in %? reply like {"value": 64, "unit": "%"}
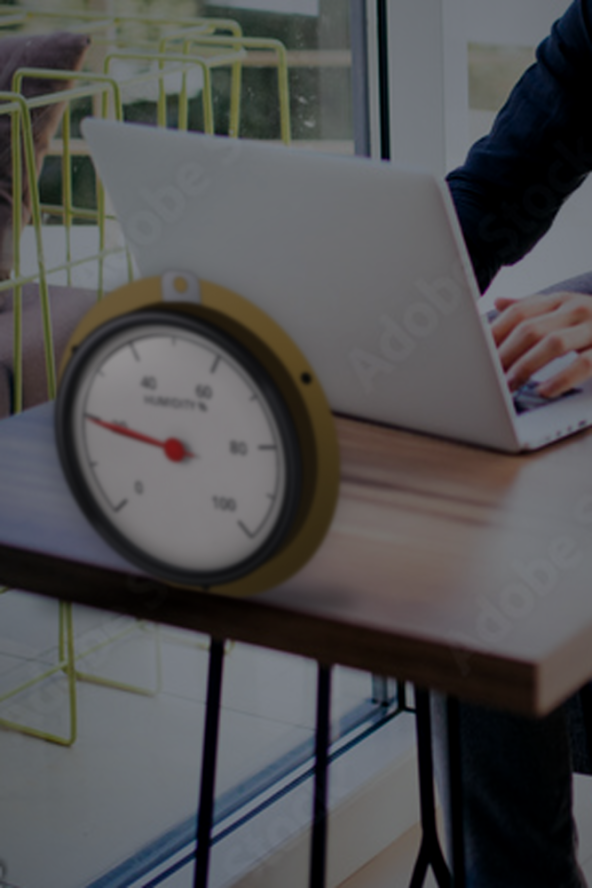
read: {"value": 20, "unit": "%"}
